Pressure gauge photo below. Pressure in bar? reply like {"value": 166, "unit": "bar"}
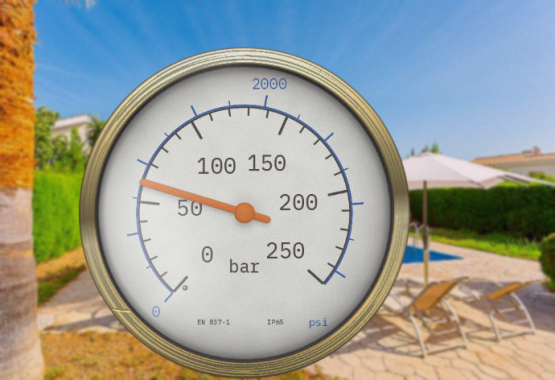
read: {"value": 60, "unit": "bar"}
